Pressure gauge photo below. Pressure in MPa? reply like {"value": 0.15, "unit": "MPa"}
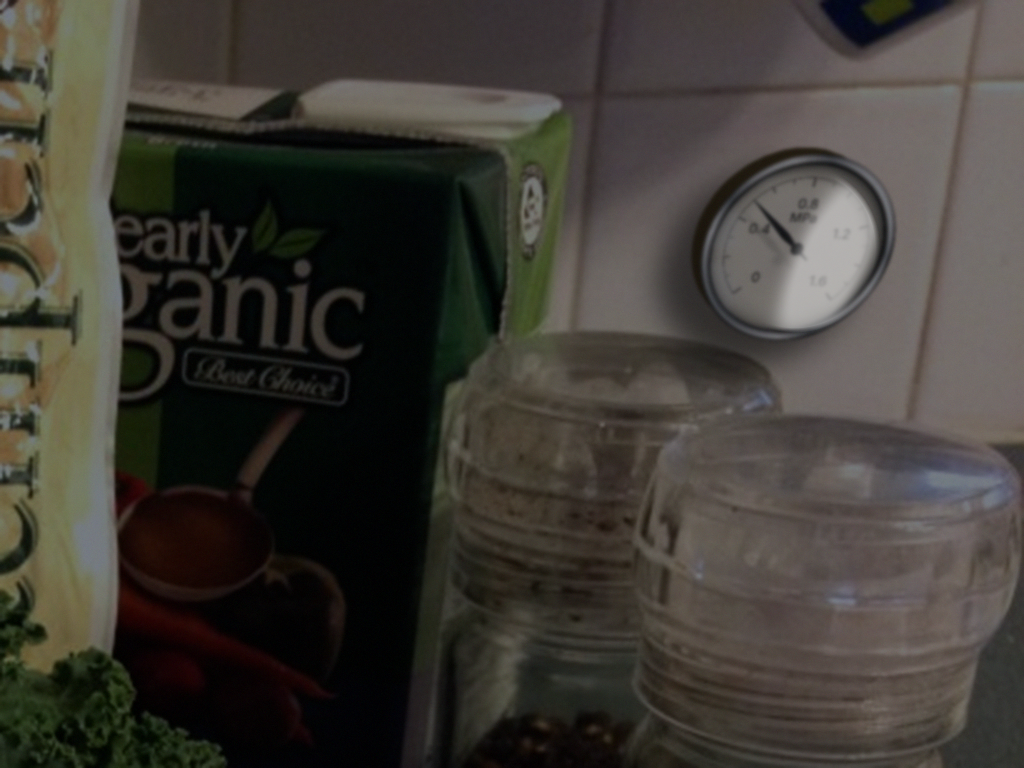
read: {"value": 0.5, "unit": "MPa"}
